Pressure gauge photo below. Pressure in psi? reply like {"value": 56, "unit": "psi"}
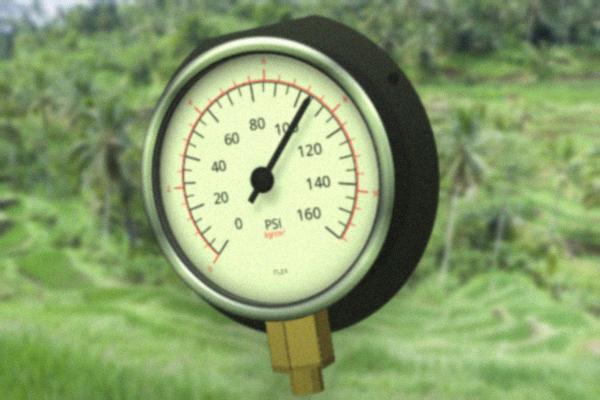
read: {"value": 105, "unit": "psi"}
